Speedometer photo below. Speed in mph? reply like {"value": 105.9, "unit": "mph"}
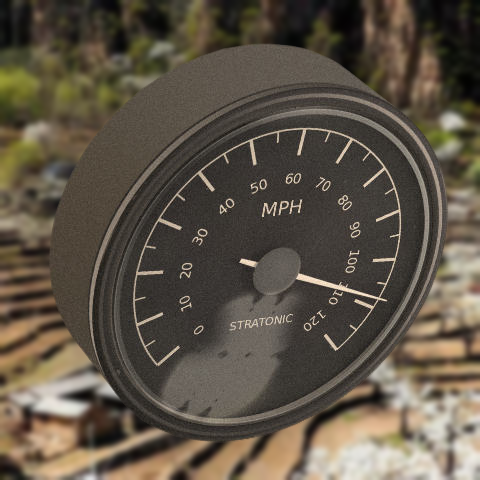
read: {"value": 107.5, "unit": "mph"}
